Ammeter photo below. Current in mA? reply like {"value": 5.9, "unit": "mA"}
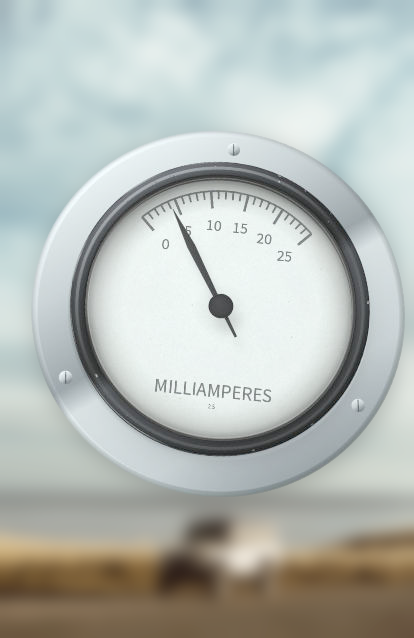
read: {"value": 4, "unit": "mA"}
